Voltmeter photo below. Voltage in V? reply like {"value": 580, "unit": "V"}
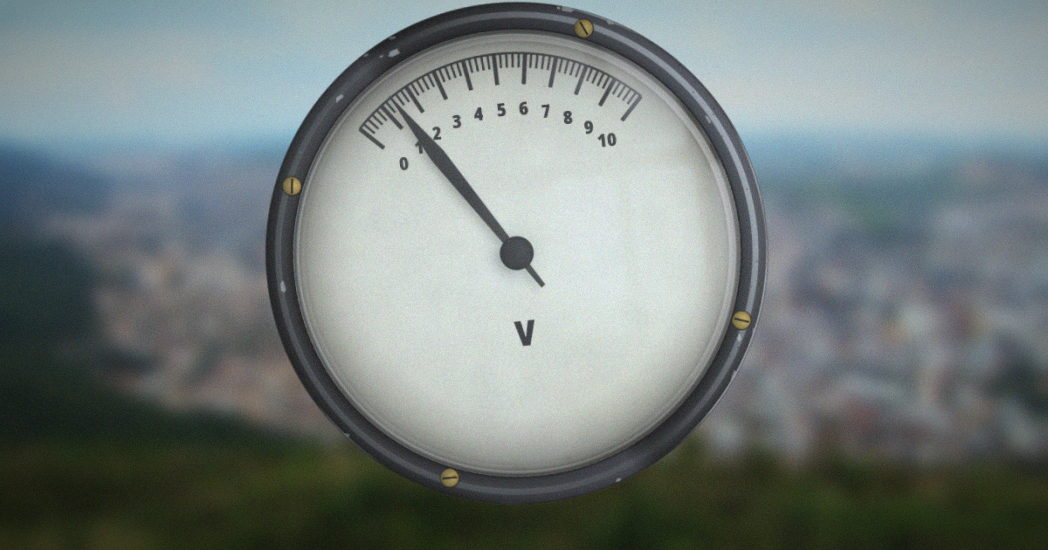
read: {"value": 1.4, "unit": "V"}
